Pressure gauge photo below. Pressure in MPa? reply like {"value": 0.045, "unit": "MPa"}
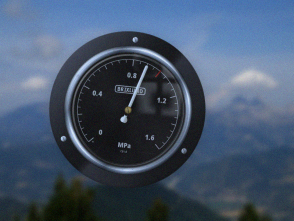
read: {"value": 0.9, "unit": "MPa"}
